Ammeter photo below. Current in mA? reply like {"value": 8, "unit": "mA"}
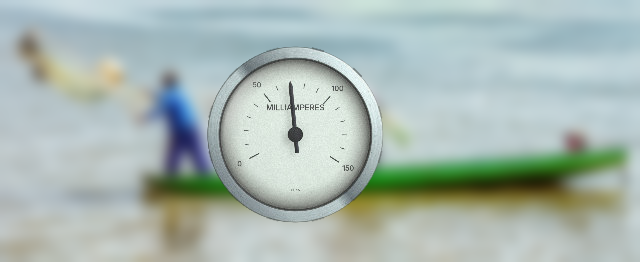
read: {"value": 70, "unit": "mA"}
